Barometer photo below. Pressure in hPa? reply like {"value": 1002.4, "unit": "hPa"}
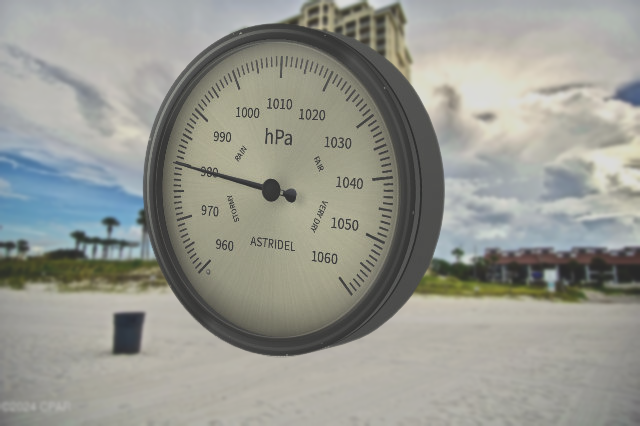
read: {"value": 980, "unit": "hPa"}
